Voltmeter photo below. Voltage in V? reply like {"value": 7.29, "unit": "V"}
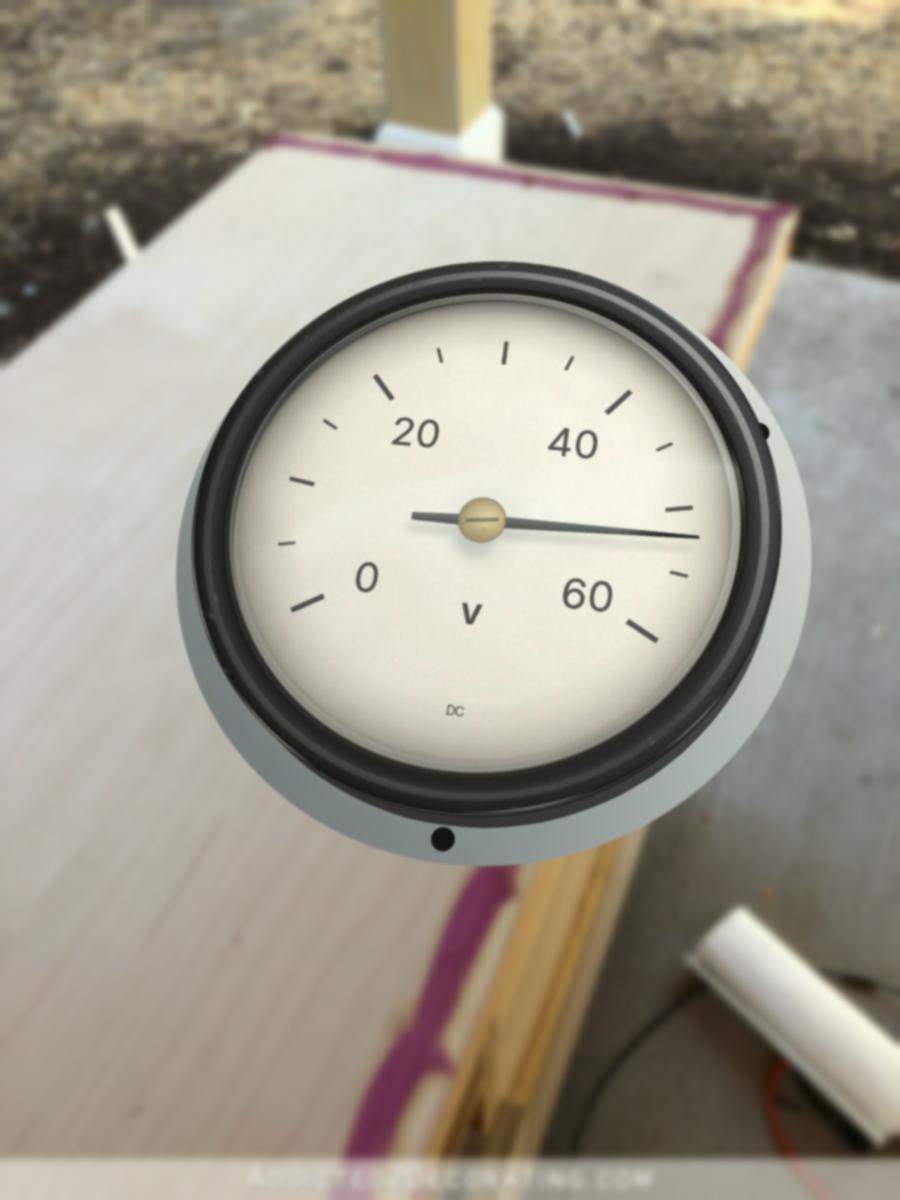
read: {"value": 52.5, "unit": "V"}
